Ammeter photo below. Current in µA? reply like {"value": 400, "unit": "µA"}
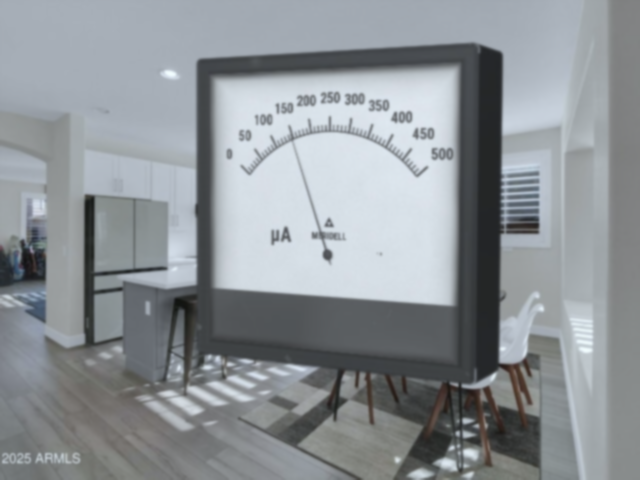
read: {"value": 150, "unit": "µA"}
